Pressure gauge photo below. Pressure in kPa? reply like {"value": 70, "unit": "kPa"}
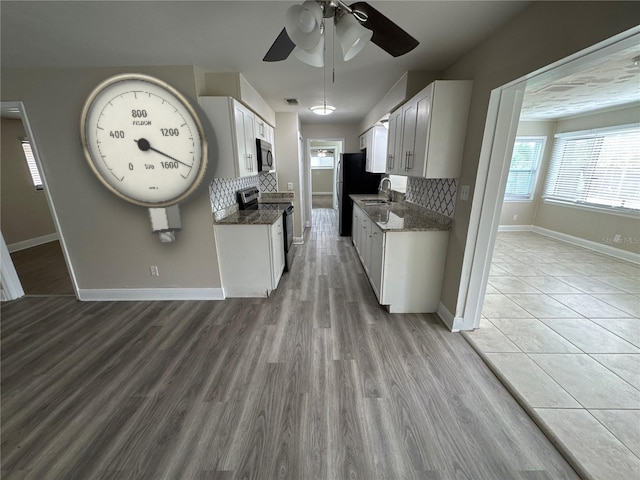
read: {"value": 1500, "unit": "kPa"}
